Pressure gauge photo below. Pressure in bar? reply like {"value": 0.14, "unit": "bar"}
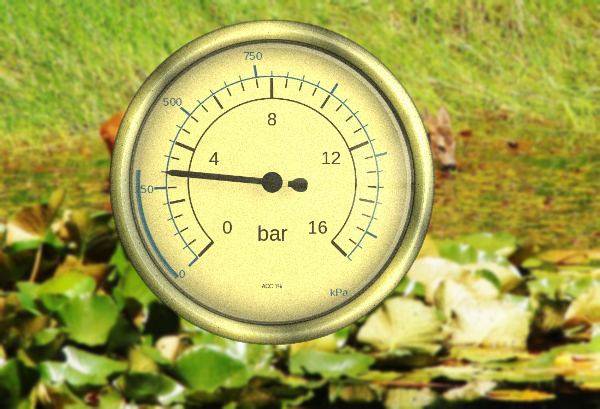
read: {"value": 3, "unit": "bar"}
